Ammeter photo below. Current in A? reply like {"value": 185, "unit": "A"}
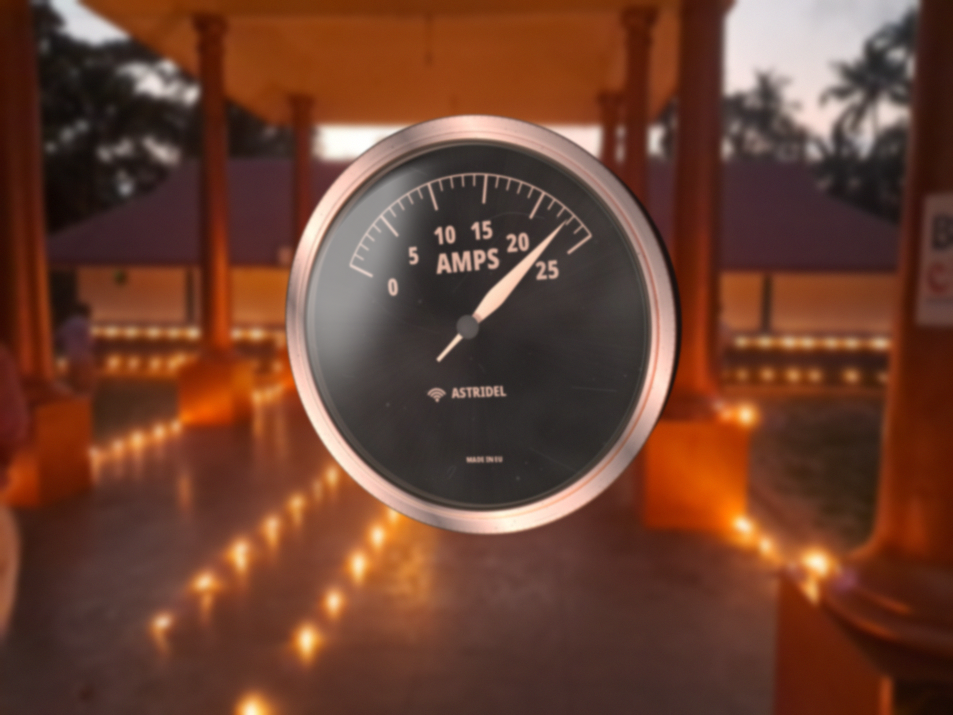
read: {"value": 23, "unit": "A"}
